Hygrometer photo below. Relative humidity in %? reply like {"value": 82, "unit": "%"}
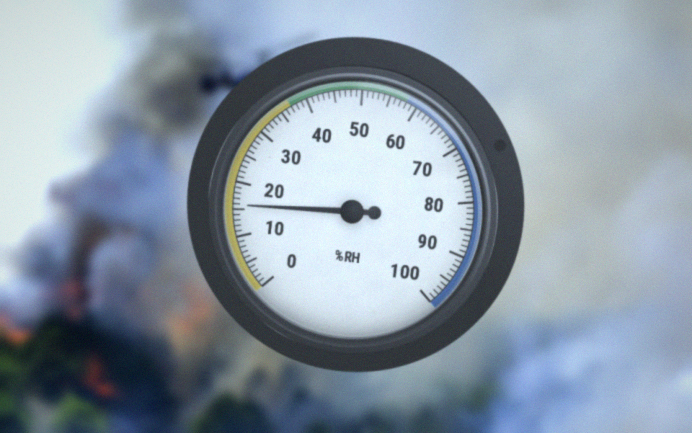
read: {"value": 16, "unit": "%"}
